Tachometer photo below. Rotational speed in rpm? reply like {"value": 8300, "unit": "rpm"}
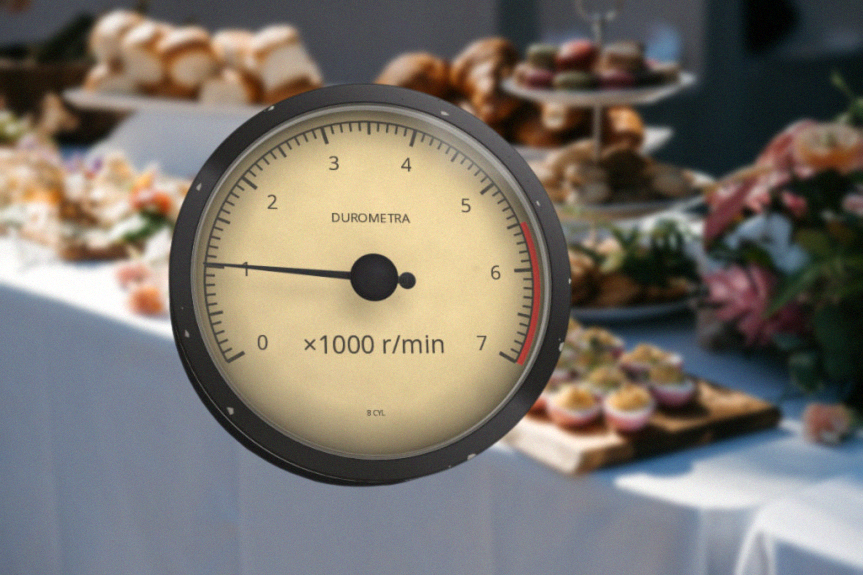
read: {"value": 1000, "unit": "rpm"}
